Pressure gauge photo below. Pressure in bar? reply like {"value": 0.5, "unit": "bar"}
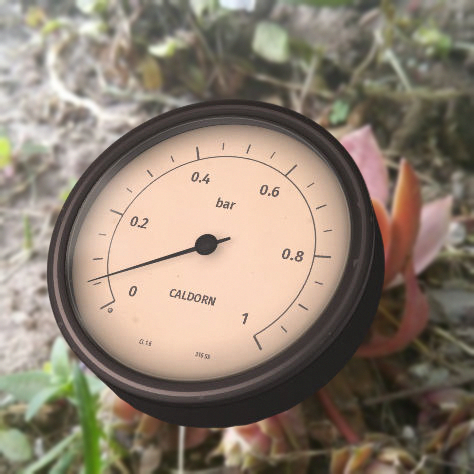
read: {"value": 0.05, "unit": "bar"}
